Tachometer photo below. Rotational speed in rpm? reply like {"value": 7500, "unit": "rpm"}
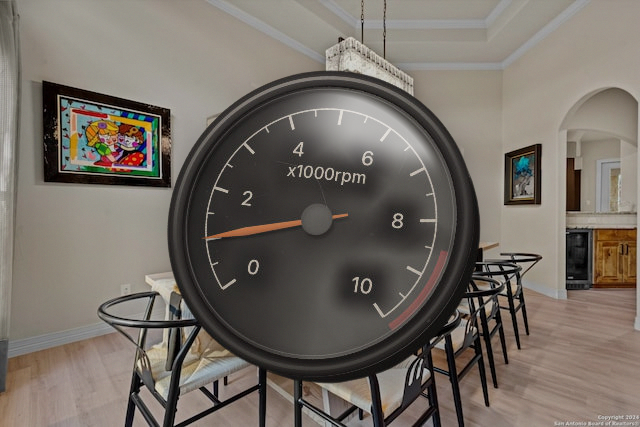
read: {"value": 1000, "unit": "rpm"}
